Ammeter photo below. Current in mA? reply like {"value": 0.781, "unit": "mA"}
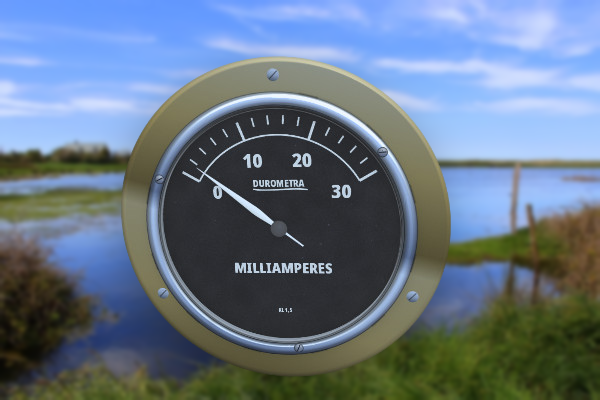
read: {"value": 2, "unit": "mA"}
